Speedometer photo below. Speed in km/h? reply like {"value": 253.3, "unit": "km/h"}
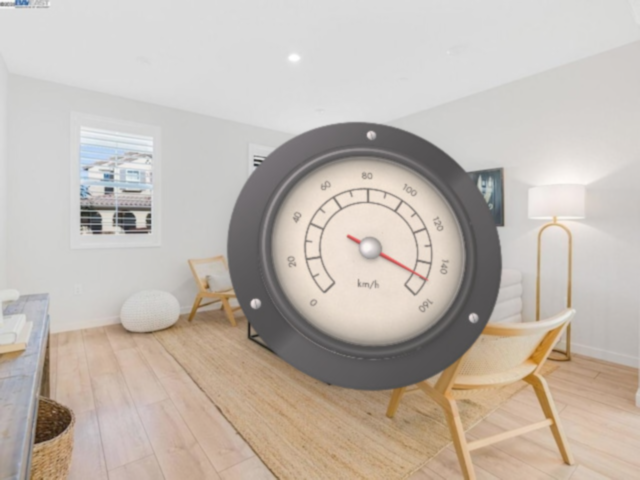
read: {"value": 150, "unit": "km/h"}
